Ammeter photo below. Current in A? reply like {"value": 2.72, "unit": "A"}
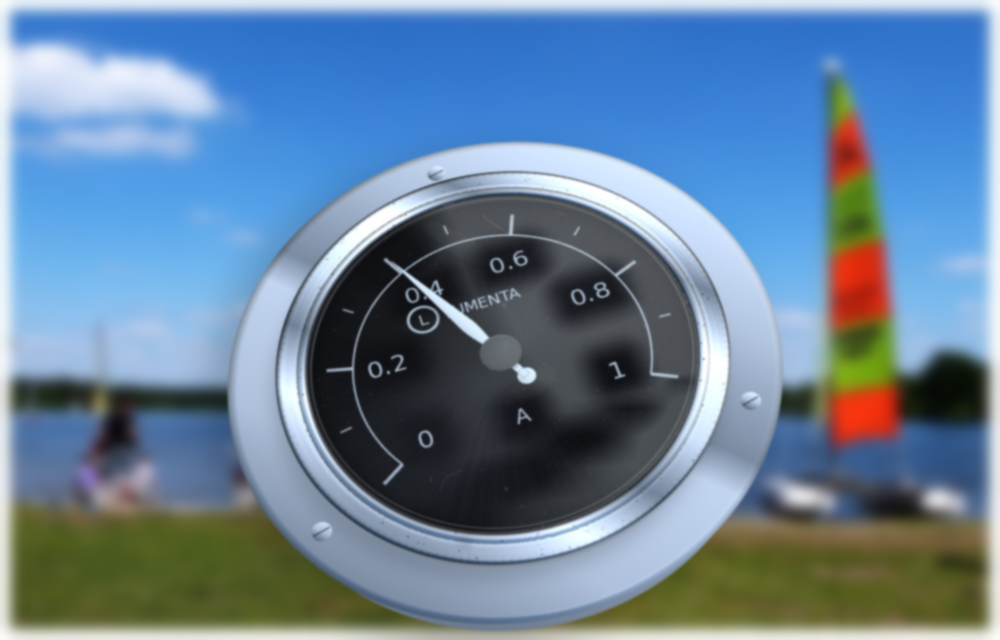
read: {"value": 0.4, "unit": "A"}
